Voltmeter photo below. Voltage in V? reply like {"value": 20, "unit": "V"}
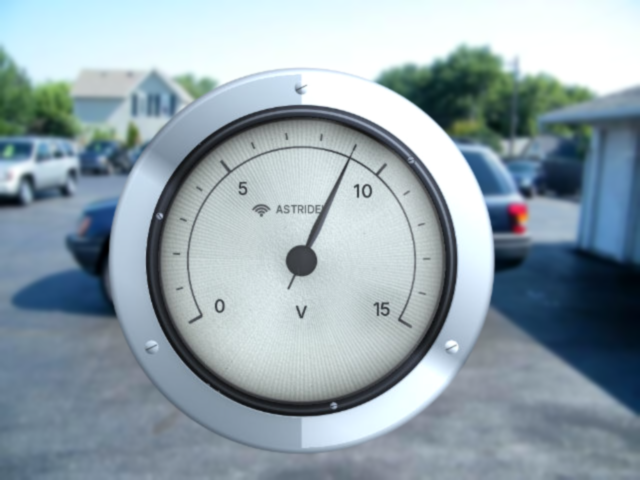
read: {"value": 9, "unit": "V"}
